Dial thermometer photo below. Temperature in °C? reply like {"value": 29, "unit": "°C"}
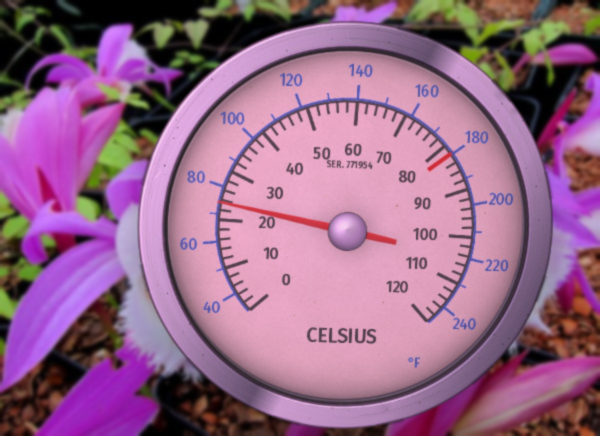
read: {"value": 24, "unit": "°C"}
